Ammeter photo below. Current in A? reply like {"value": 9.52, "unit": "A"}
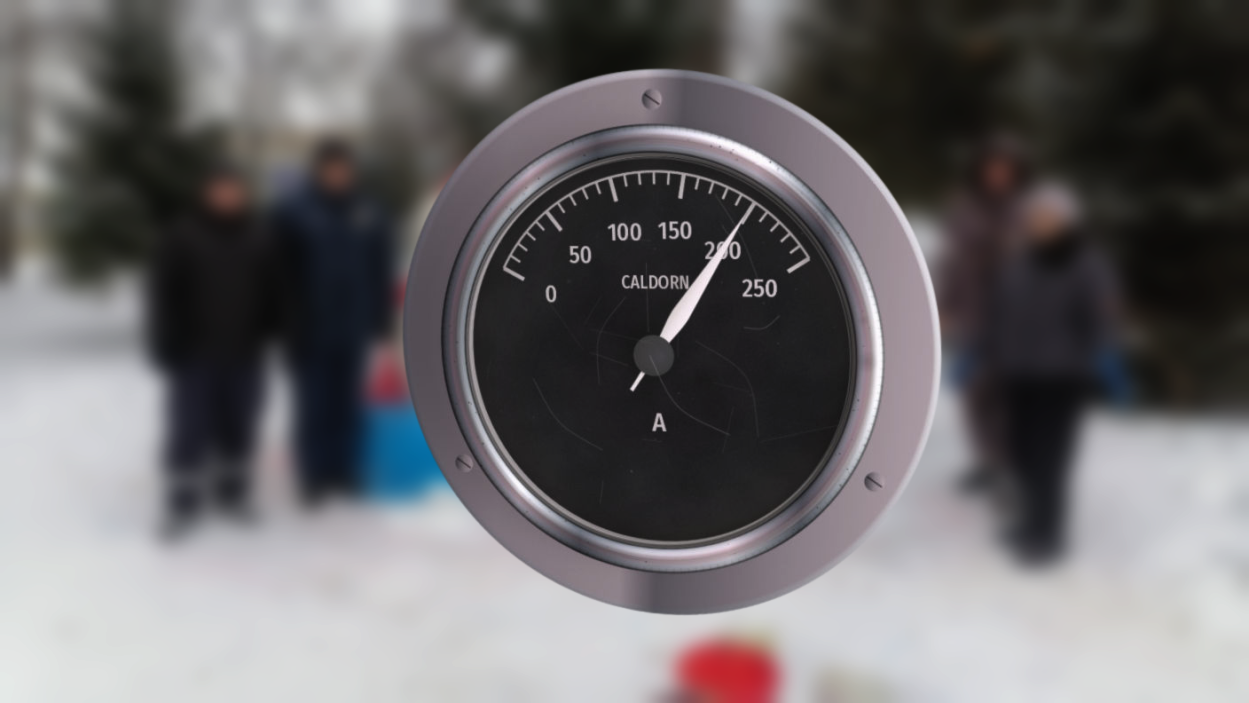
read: {"value": 200, "unit": "A"}
